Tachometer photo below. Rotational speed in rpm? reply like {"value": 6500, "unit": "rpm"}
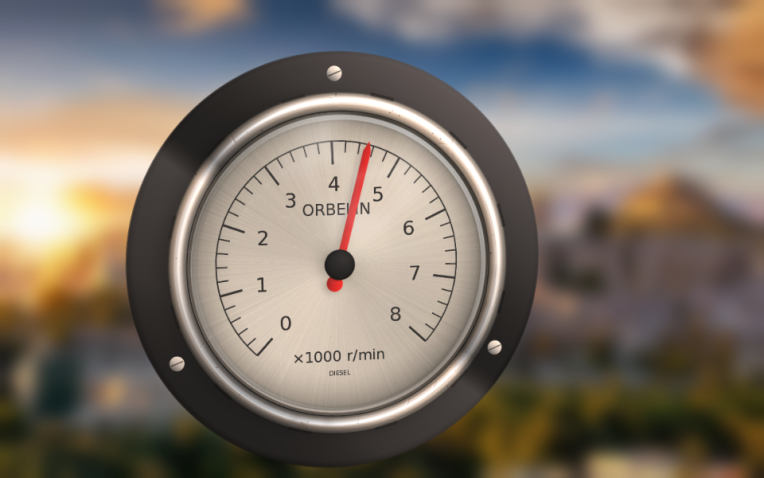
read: {"value": 4500, "unit": "rpm"}
